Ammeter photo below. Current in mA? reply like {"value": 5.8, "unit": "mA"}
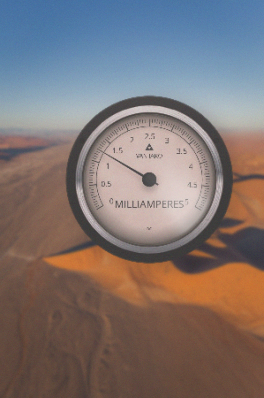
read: {"value": 1.25, "unit": "mA"}
